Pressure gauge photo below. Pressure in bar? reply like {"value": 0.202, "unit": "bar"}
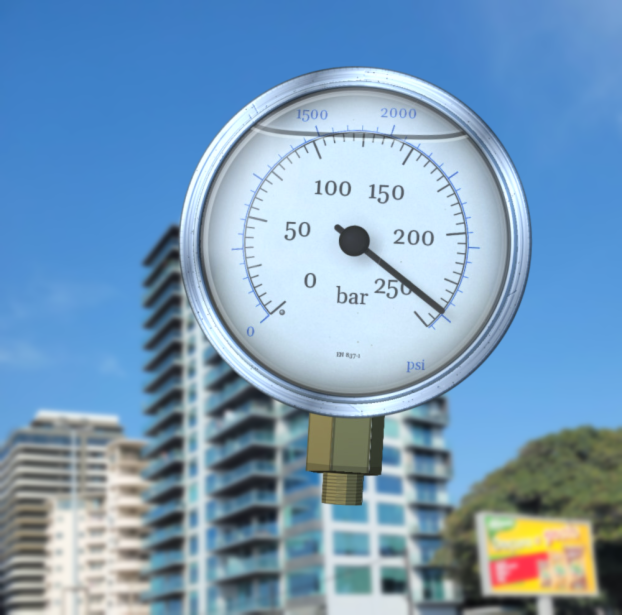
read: {"value": 240, "unit": "bar"}
